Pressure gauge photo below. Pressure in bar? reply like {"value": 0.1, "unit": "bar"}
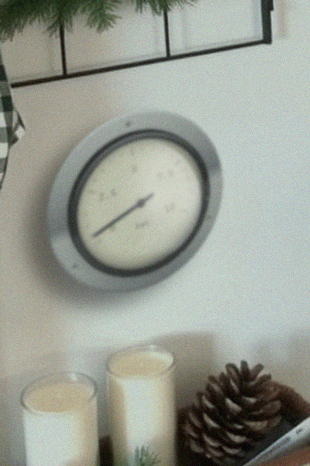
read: {"value": 0.5, "unit": "bar"}
